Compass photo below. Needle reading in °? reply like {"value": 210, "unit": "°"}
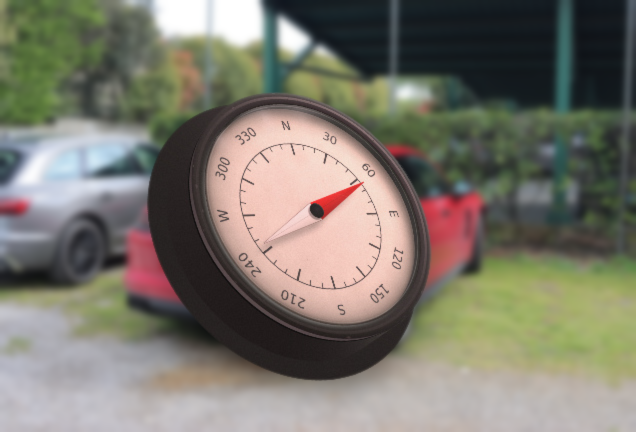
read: {"value": 65, "unit": "°"}
